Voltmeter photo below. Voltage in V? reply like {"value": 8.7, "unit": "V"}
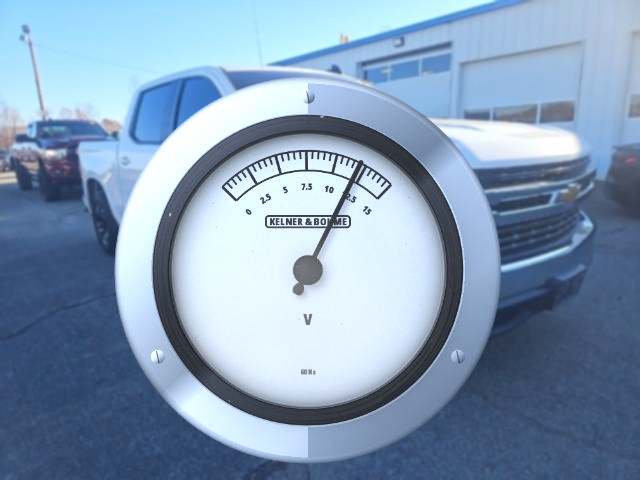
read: {"value": 12, "unit": "V"}
